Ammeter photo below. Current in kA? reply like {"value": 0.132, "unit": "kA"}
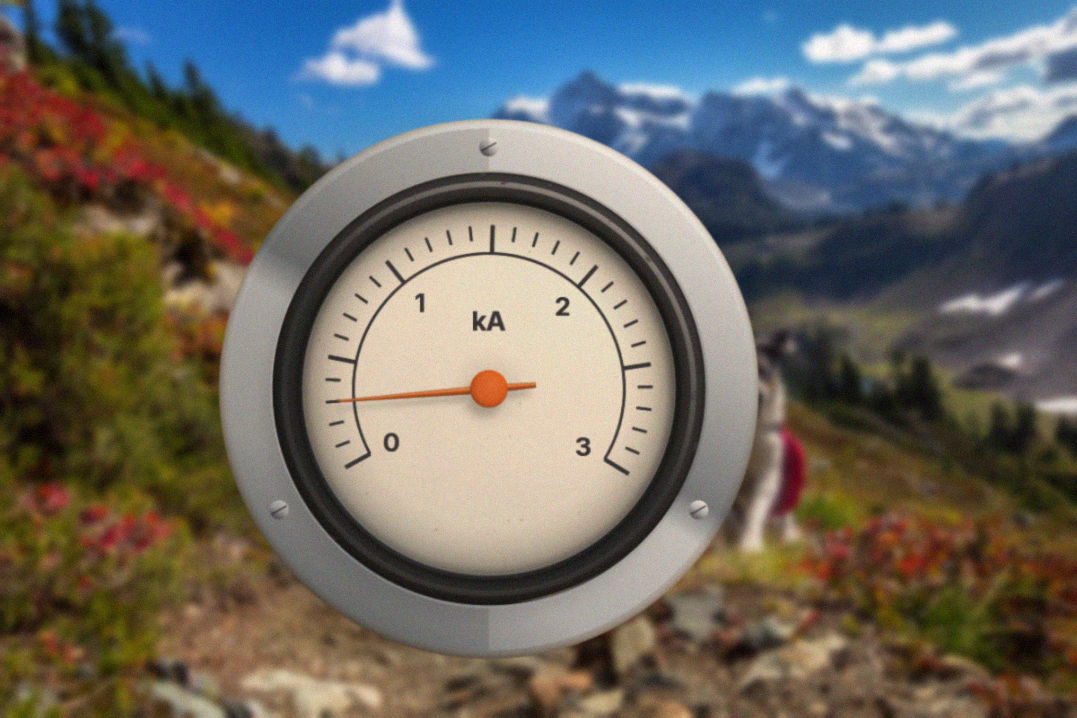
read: {"value": 0.3, "unit": "kA"}
